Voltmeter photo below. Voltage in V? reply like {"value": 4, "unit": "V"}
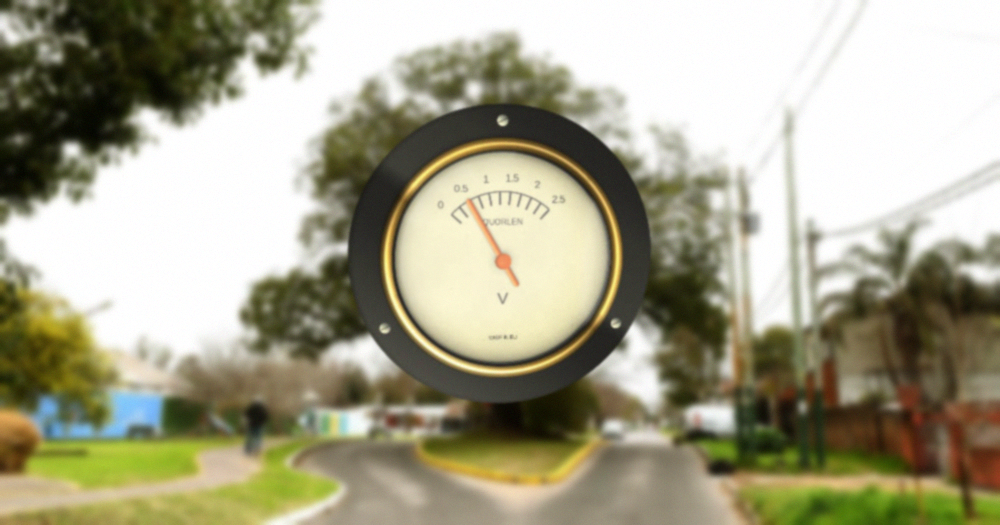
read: {"value": 0.5, "unit": "V"}
